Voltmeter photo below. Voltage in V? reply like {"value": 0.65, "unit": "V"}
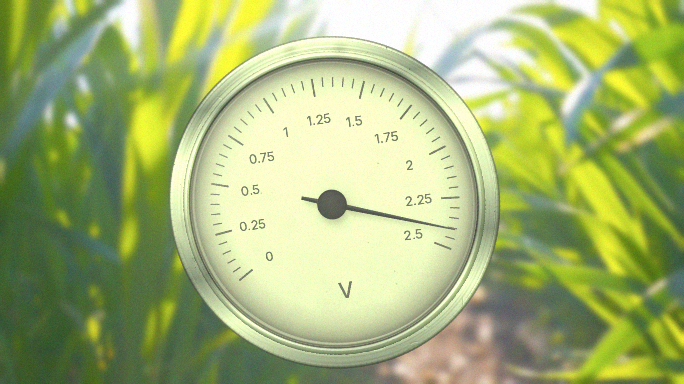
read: {"value": 2.4, "unit": "V"}
